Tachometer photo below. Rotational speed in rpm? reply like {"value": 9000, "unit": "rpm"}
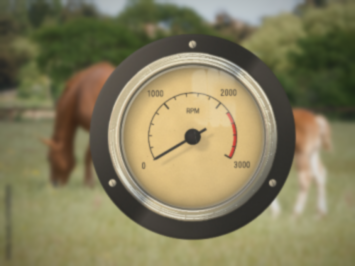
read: {"value": 0, "unit": "rpm"}
